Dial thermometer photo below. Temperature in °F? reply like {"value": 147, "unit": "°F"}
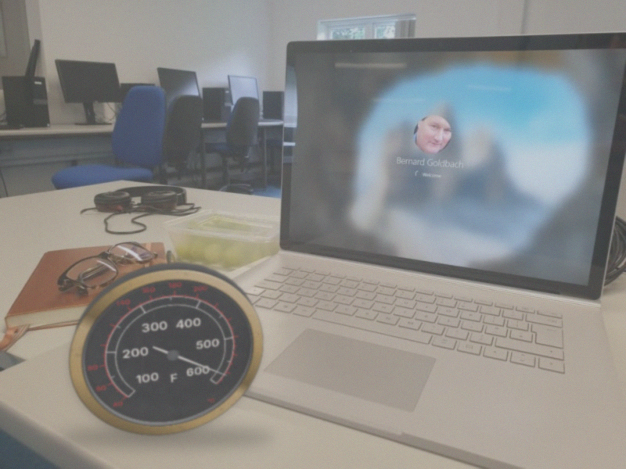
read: {"value": 575, "unit": "°F"}
